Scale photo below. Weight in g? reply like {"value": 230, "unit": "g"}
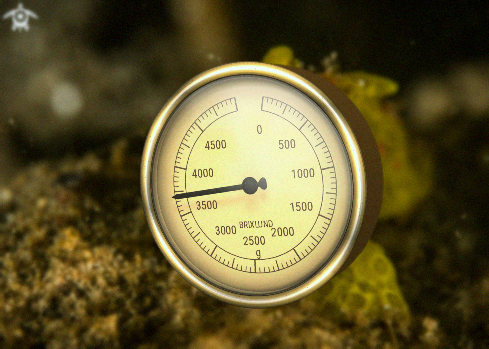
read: {"value": 3700, "unit": "g"}
